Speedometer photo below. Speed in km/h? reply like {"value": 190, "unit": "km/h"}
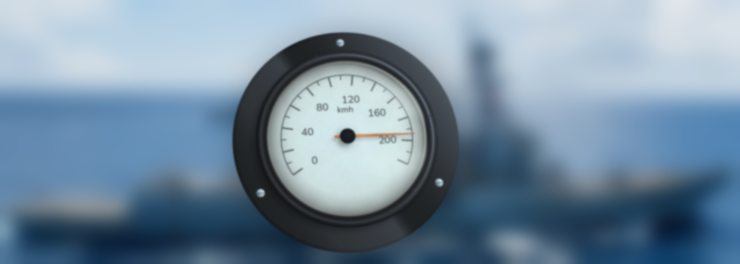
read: {"value": 195, "unit": "km/h"}
